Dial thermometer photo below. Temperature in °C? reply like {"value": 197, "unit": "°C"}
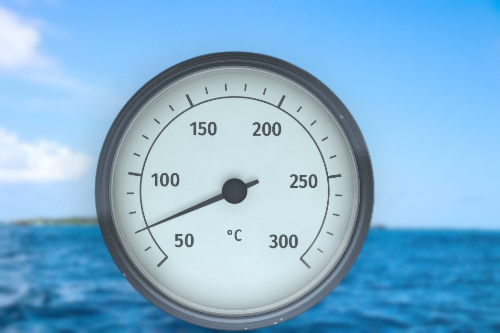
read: {"value": 70, "unit": "°C"}
